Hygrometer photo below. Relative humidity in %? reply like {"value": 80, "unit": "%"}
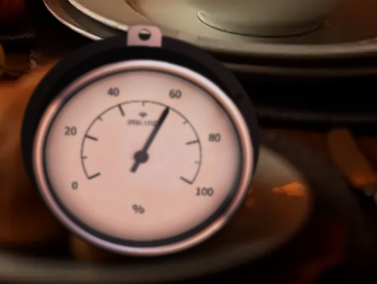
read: {"value": 60, "unit": "%"}
